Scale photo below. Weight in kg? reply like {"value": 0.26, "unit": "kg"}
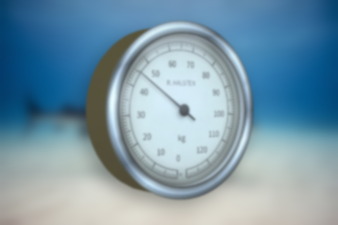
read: {"value": 45, "unit": "kg"}
